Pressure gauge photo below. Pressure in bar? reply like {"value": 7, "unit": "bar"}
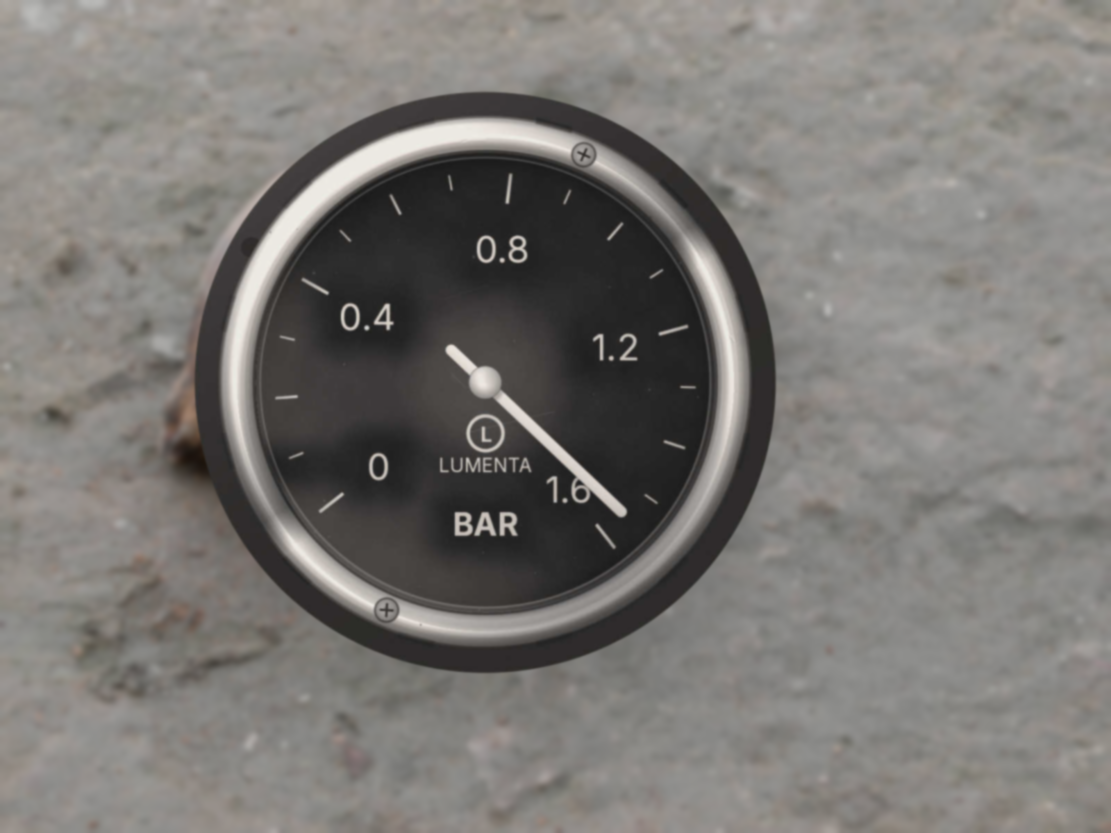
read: {"value": 1.55, "unit": "bar"}
